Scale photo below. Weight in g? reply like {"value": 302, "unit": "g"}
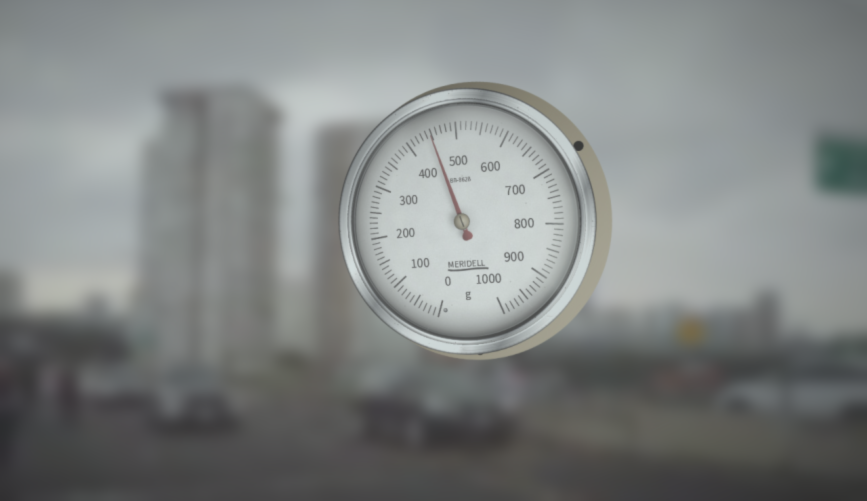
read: {"value": 450, "unit": "g"}
